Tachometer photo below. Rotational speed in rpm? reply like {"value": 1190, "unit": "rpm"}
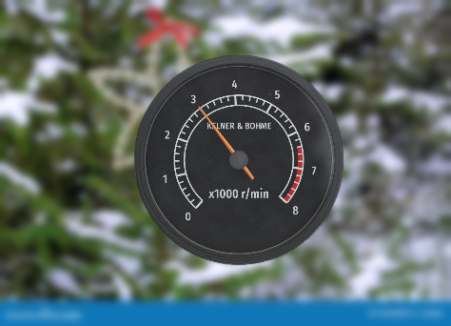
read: {"value": 3000, "unit": "rpm"}
